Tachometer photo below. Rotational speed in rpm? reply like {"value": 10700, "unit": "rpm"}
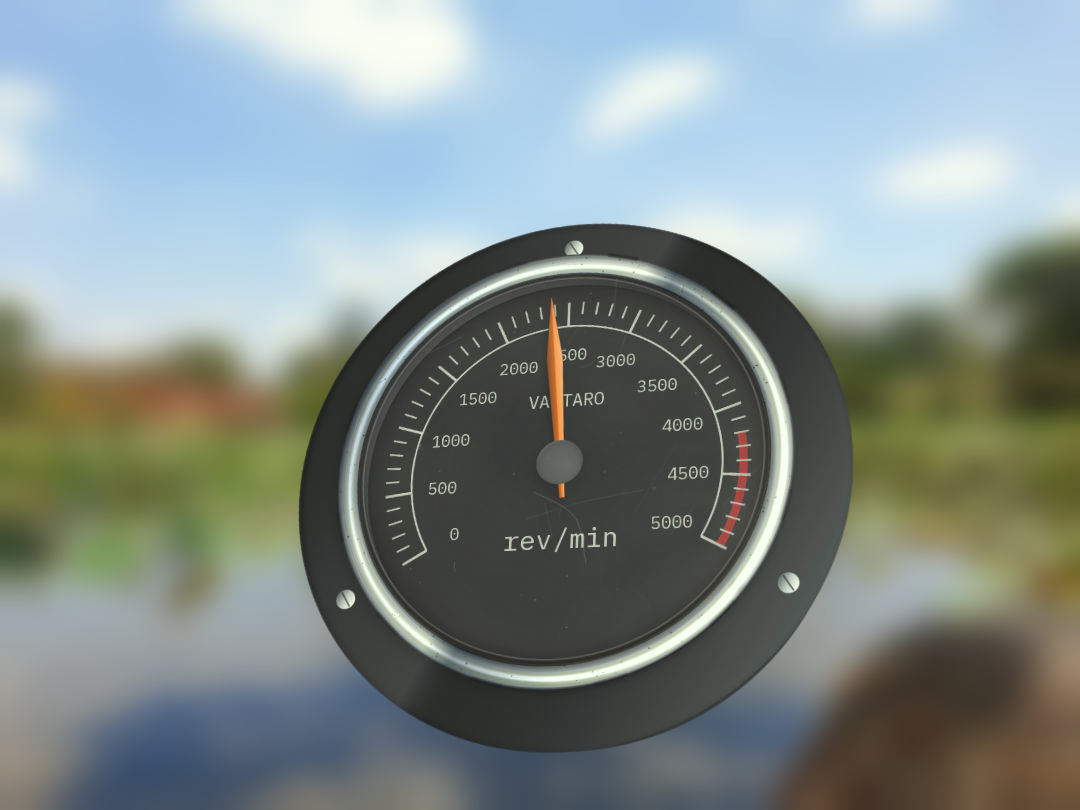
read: {"value": 2400, "unit": "rpm"}
